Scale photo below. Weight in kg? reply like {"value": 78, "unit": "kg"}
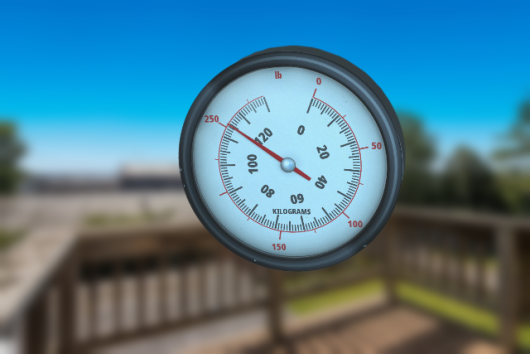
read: {"value": 115, "unit": "kg"}
